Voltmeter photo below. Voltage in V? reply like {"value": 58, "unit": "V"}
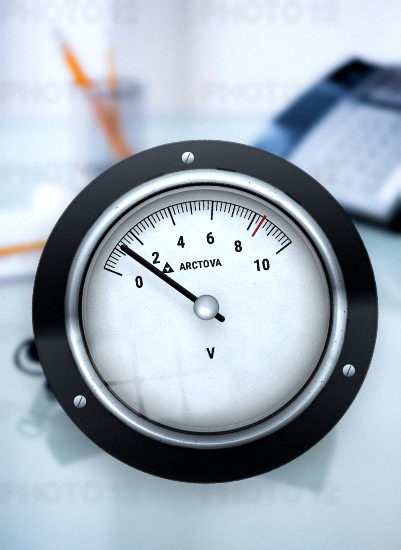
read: {"value": 1.2, "unit": "V"}
